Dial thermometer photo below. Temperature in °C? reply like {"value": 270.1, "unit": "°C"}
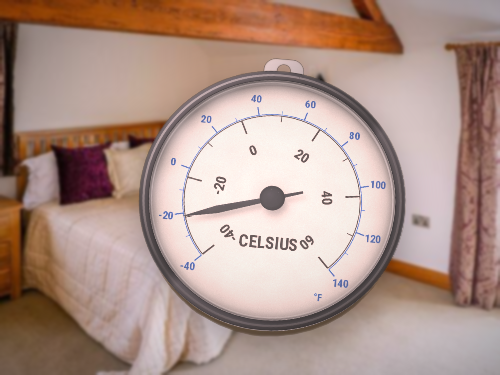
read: {"value": -30, "unit": "°C"}
